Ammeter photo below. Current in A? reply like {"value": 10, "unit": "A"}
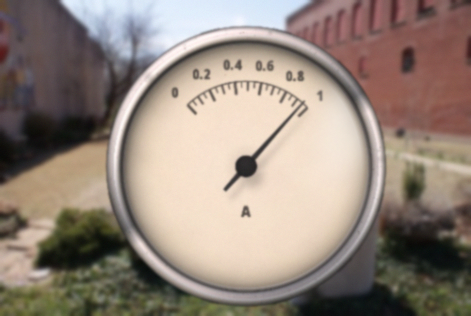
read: {"value": 0.95, "unit": "A"}
